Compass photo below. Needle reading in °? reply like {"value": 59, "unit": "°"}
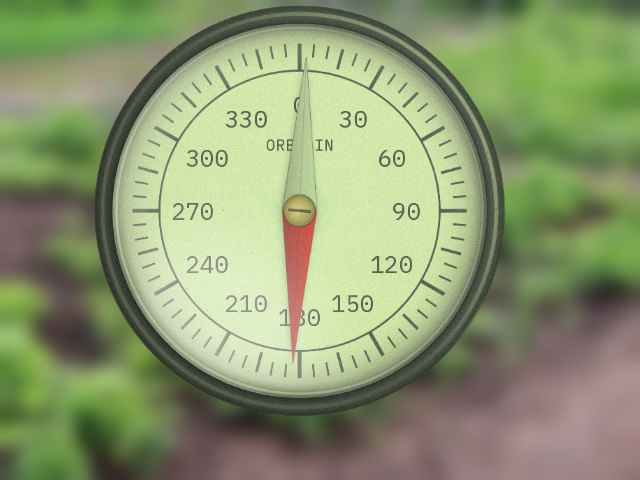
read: {"value": 182.5, "unit": "°"}
